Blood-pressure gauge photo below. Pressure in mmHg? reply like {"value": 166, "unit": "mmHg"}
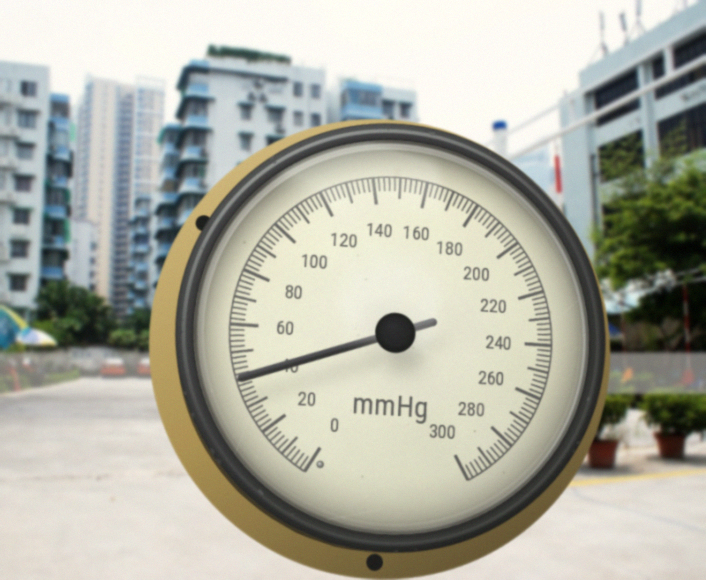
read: {"value": 40, "unit": "mmHg"}
